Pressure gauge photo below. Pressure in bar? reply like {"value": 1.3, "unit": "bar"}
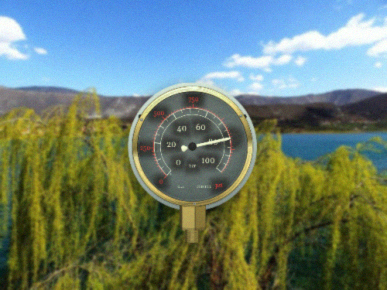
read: {"value": 80, "unit": "bar"}
